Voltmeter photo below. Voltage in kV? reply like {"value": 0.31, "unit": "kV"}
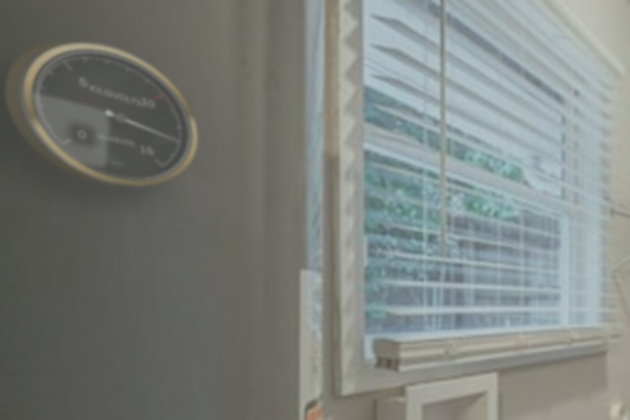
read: {"value": 13, "unit": "kV"}
